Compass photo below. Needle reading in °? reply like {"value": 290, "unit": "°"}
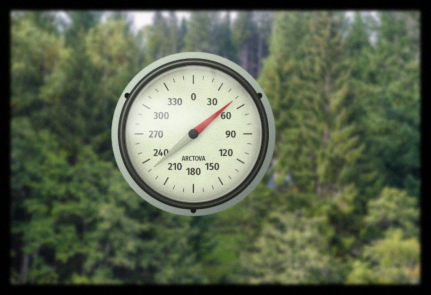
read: {"value": 50, "unit": "°"}
